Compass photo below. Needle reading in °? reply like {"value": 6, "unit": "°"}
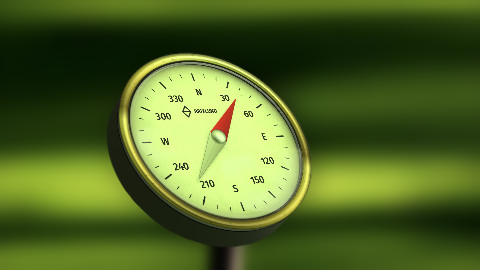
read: {"value": 40, "unit": "°"}
